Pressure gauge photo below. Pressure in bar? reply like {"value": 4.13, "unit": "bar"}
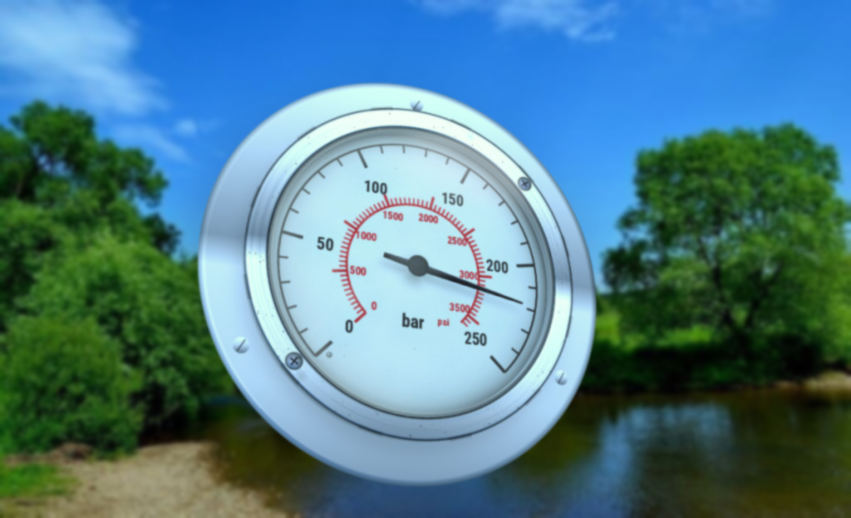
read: {"value": 220, "unit": "bar"}
